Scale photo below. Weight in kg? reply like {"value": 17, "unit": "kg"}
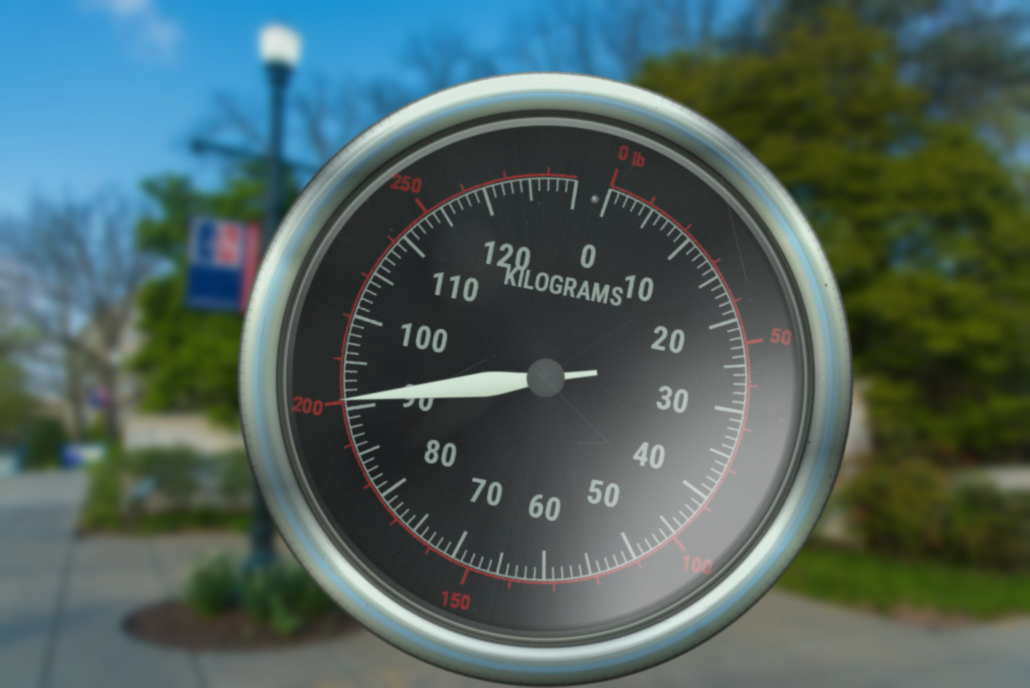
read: {"value": 91, "unit": "kg"}
